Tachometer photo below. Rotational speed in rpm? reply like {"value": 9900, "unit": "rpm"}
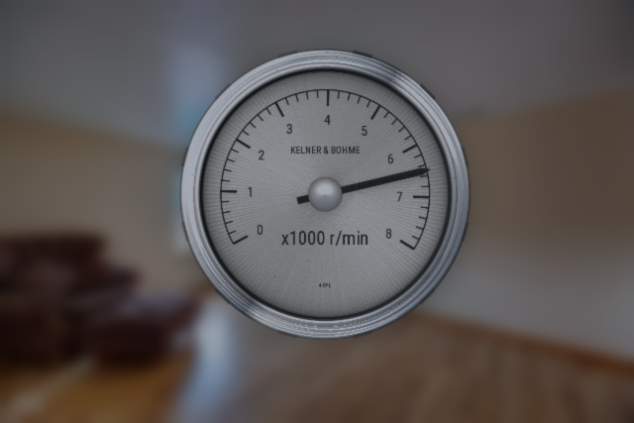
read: {"value": 6500, "unit": "rpm"}
